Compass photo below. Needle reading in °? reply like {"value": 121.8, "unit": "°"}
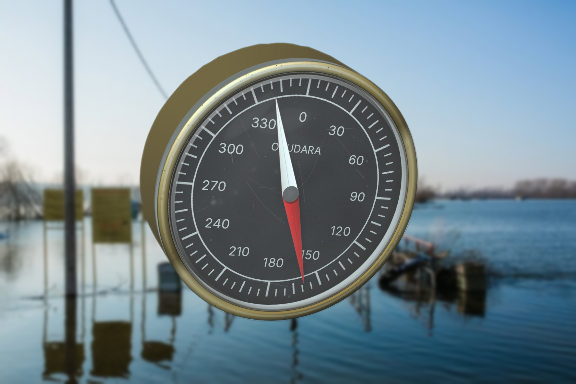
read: {"value": 160, "unit": "°"}
